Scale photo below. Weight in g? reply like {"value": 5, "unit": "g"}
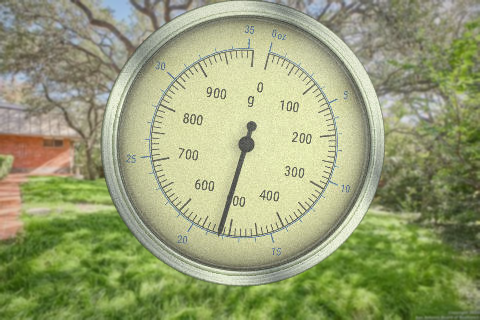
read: {"value": 520, "unit": "g"}
